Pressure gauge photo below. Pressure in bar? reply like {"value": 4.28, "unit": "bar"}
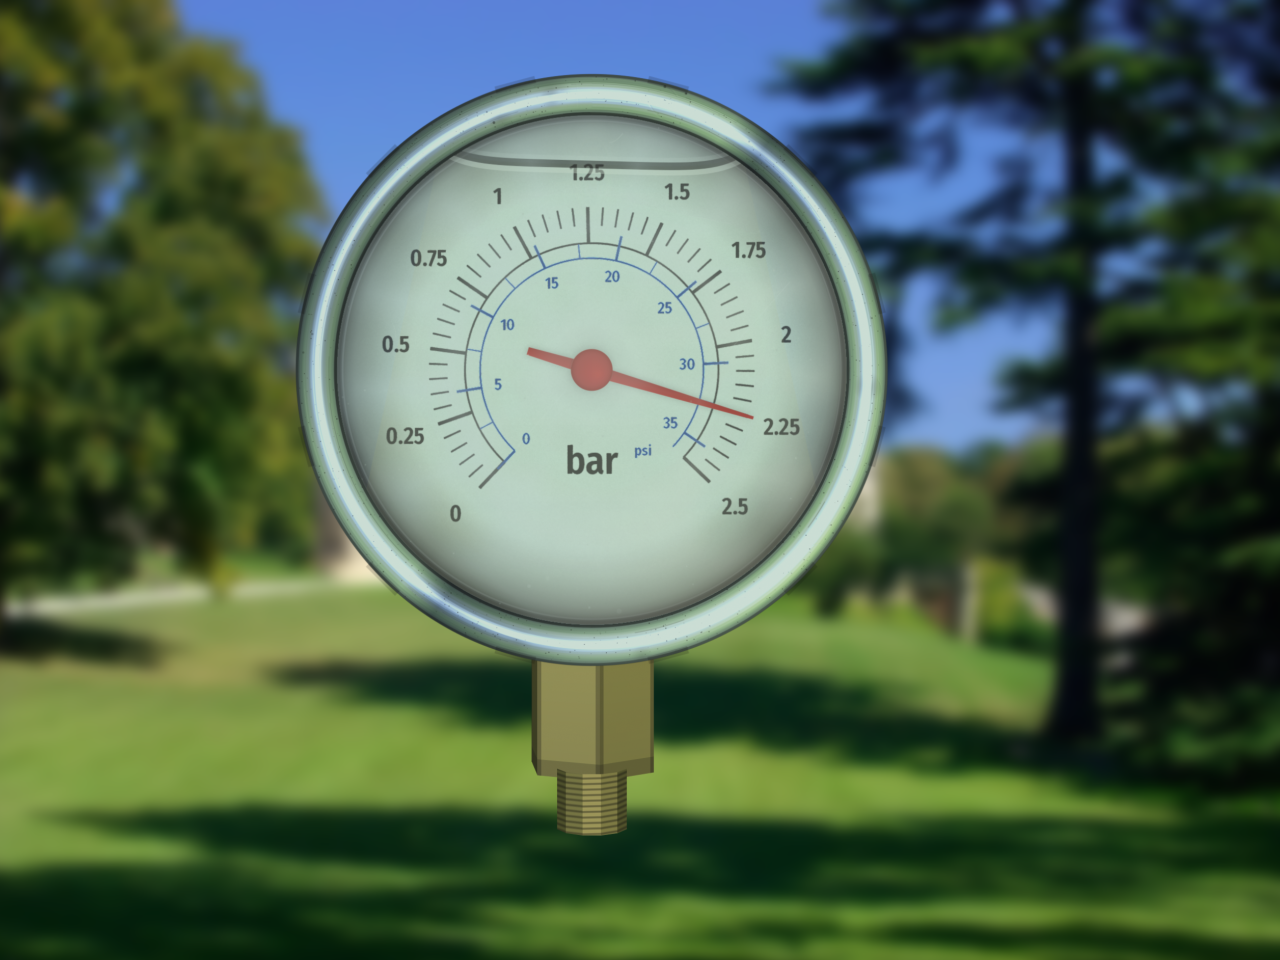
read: {"value": 2.25, "unit": "bar"}
